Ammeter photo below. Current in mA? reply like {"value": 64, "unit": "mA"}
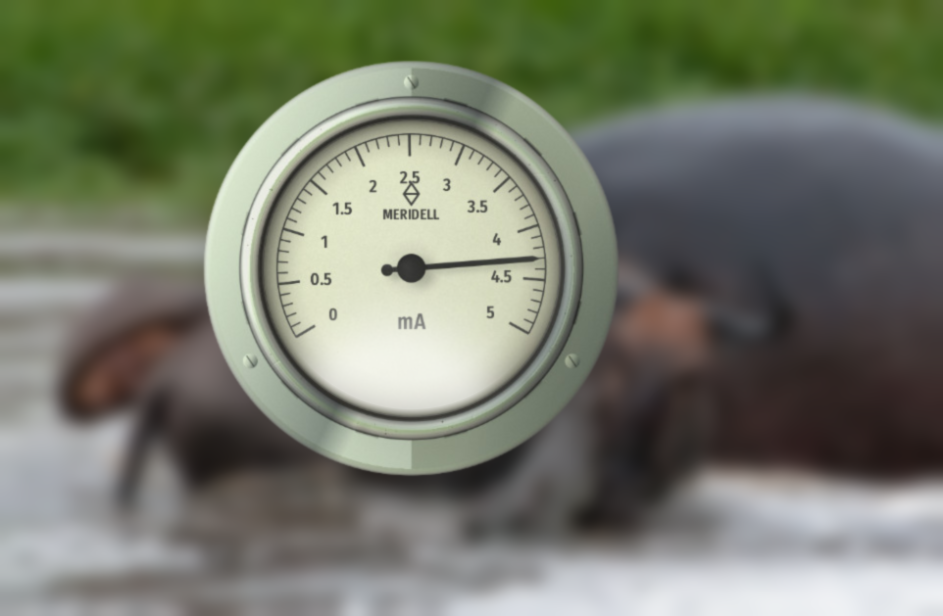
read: {"value": 4.3, "unit": "mA"}
